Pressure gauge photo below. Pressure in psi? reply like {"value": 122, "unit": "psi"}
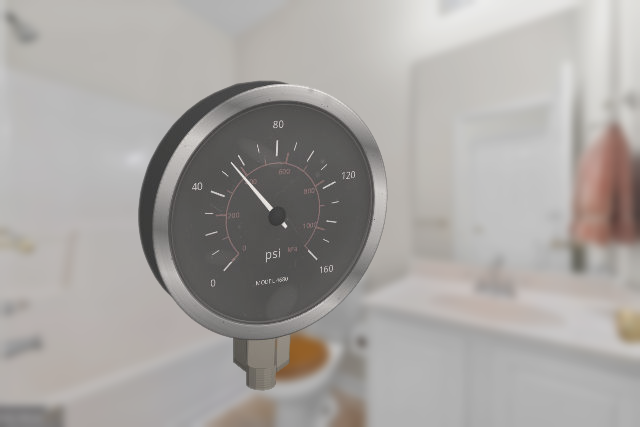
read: {"value": 55, "unit": "psi"}
